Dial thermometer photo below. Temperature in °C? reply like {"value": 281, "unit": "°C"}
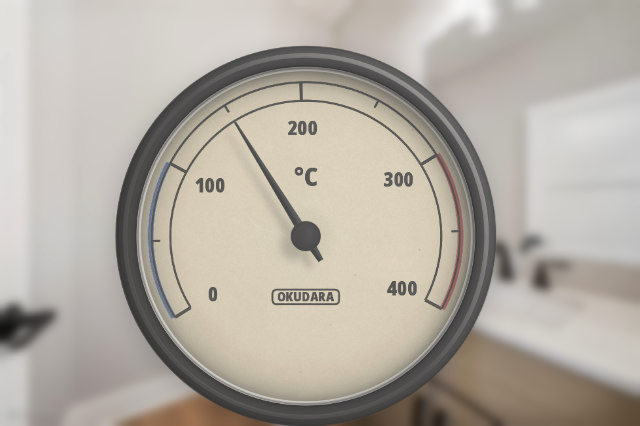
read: {"value": 150, "unit": "°C"}
